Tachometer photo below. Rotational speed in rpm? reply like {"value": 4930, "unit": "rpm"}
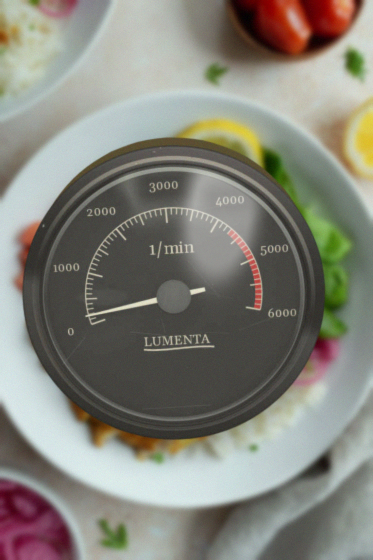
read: {"value": 200, "unit": "rpm"}
